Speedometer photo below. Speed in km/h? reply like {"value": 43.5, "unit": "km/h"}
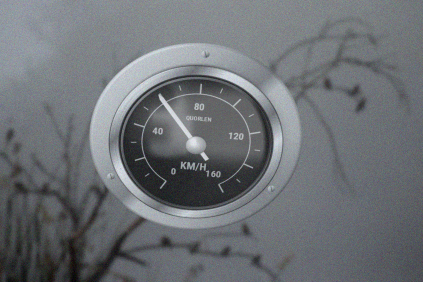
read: {"value": 60, "unit": "km/h"}
